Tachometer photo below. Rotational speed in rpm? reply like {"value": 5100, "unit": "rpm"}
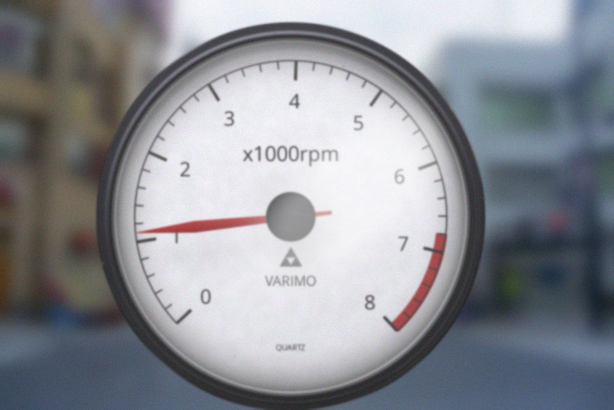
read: {"value": 1100, "unit": "rpm"}
